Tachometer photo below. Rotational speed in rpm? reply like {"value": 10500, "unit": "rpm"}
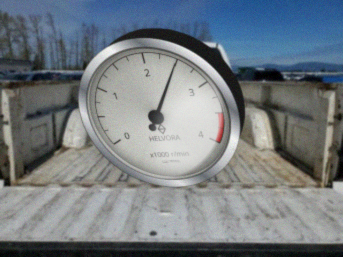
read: {"value": 2500, "unit": "rpm"}
